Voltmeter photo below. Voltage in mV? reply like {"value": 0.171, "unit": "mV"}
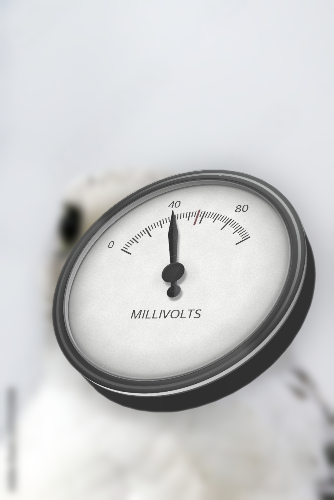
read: {"value": 40, "unit": "mV"}
